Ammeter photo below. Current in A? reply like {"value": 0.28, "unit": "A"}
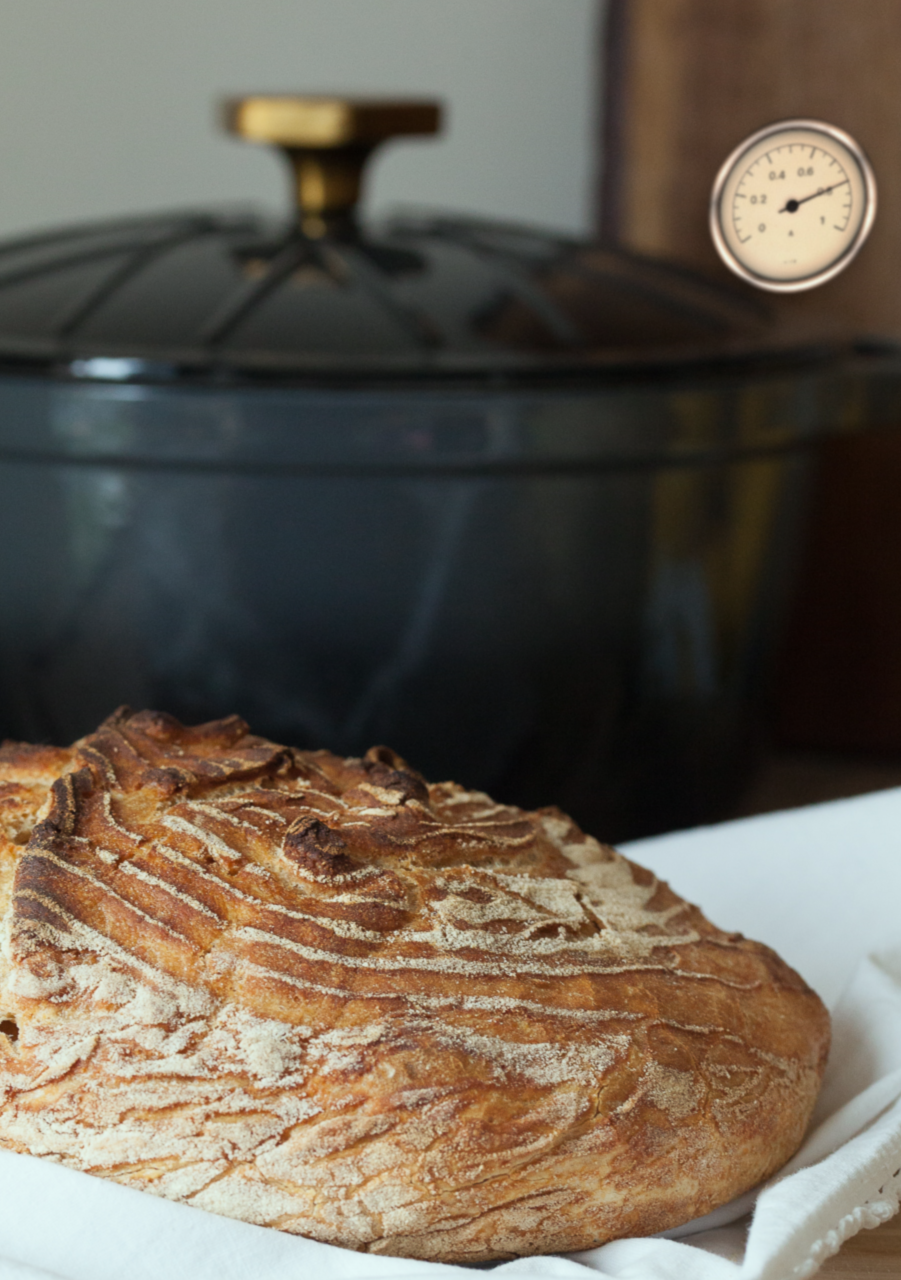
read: {"value": 0.8, "unit": "A"}
